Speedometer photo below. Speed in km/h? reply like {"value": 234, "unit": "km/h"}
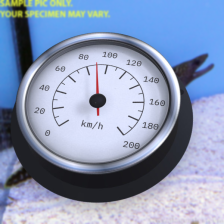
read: {"value": 90, "unit": "km/h"}
